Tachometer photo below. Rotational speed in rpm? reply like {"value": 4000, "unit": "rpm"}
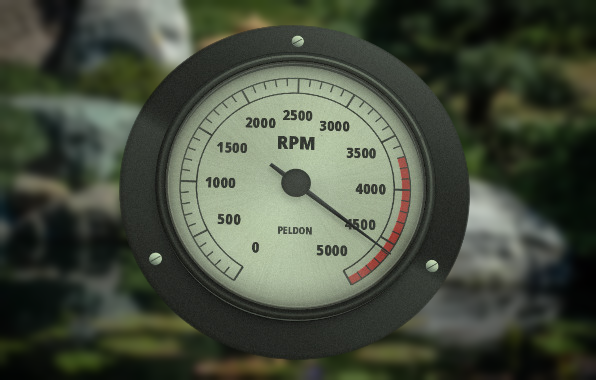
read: {"value": 4600, "unit": "rpm"}
